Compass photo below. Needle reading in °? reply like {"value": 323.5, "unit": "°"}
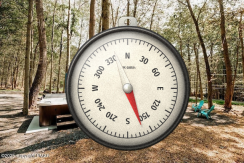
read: {"value": 160, "unit": "°"}
